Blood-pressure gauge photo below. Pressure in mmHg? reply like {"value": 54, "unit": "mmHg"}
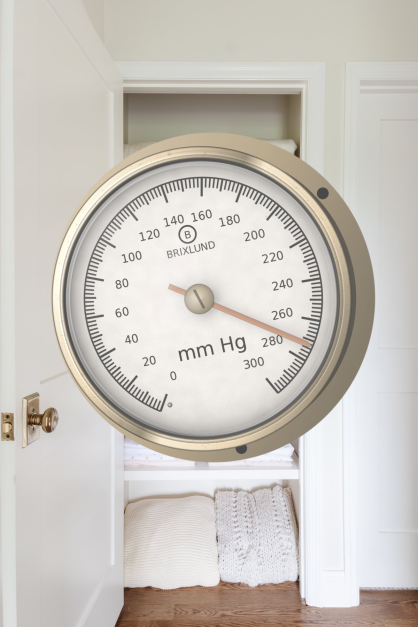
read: {"value": 272, "unit": "mmHg"}
